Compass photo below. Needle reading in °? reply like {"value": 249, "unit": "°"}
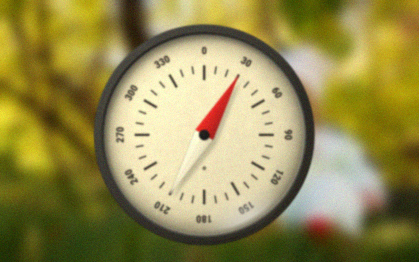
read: {"value": 30, "unit": "°"}
